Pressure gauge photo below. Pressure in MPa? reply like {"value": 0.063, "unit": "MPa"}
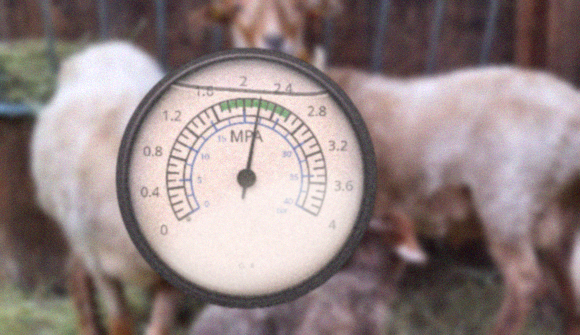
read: {"value": 2.2, "unit": "MPa"}
